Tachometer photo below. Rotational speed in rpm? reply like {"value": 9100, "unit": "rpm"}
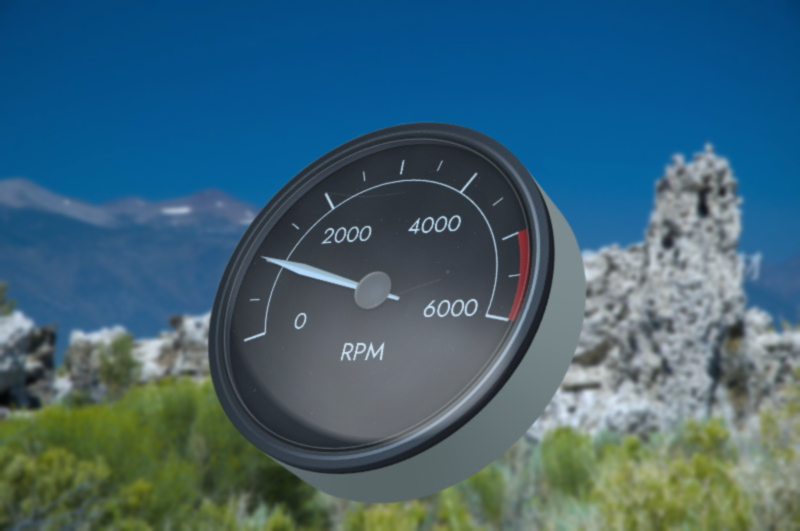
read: {"value": 1000, "unit": "rpm"}
